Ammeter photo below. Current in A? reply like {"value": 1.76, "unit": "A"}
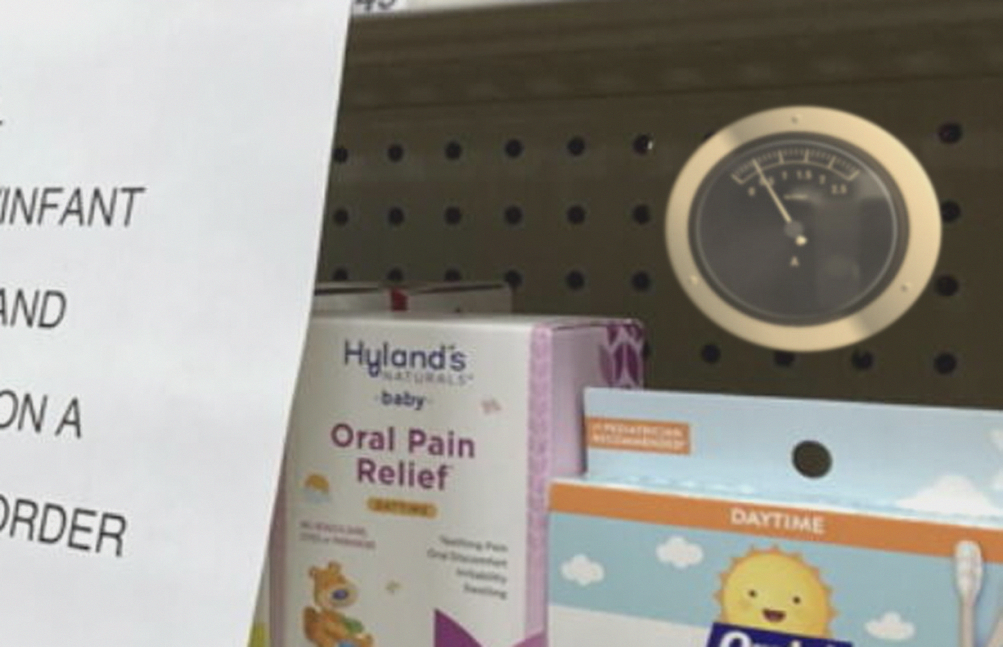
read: {"value": 0.5, "unit": "A"}
